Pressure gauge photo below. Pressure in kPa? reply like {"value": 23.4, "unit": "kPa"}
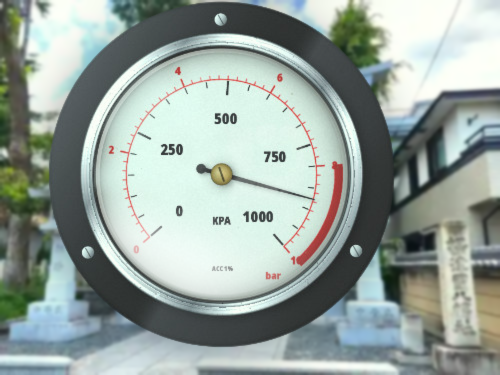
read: {"value": 875, "unit": "kPa"}
